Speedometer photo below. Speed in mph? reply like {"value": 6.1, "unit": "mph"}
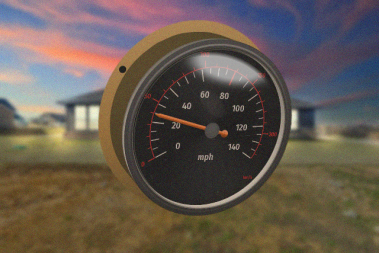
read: {"value": 25, "unit": "mph"}
